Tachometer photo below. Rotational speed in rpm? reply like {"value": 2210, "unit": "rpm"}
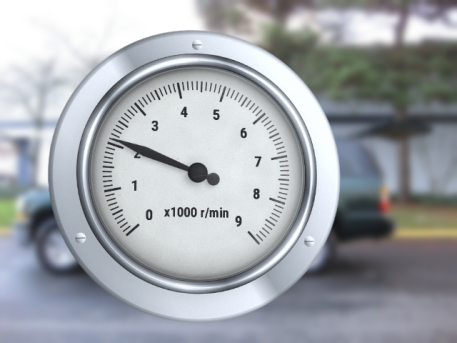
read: {"value": 2100, "unit": "rpm"}
